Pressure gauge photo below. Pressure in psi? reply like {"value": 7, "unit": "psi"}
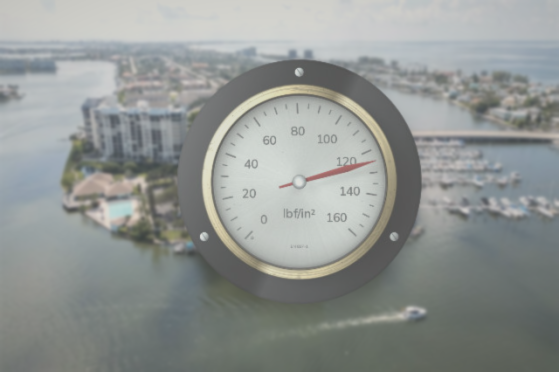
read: {"value": 125, "unit": "psi"}
